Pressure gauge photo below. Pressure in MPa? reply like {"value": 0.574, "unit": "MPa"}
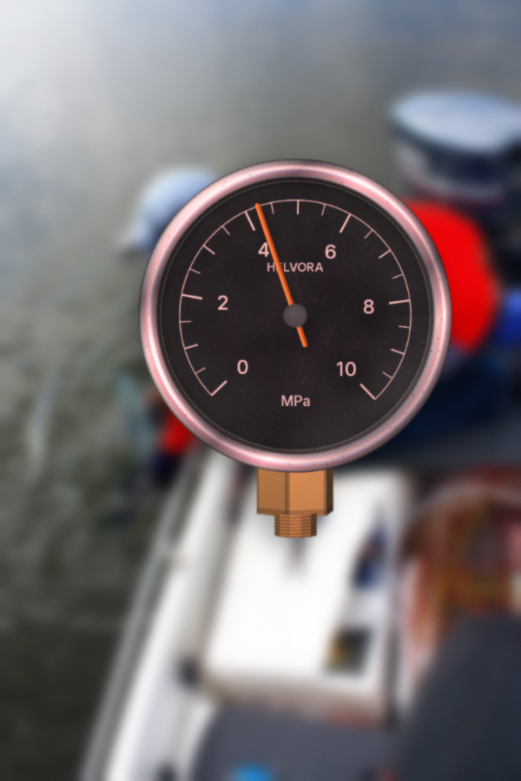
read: {"value": 4.25, "unit": "MPa"}
